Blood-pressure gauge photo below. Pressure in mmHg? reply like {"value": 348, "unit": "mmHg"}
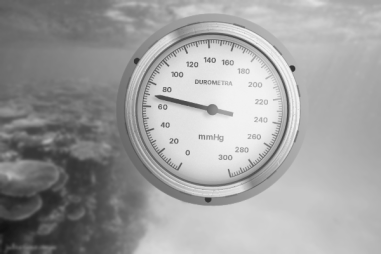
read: {"value": 70, "unit": "mmHg"}
